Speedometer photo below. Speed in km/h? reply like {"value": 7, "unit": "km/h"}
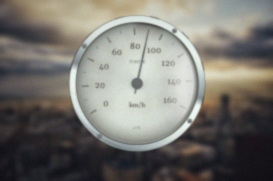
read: {"value": 90, "unit": "km/h"}
